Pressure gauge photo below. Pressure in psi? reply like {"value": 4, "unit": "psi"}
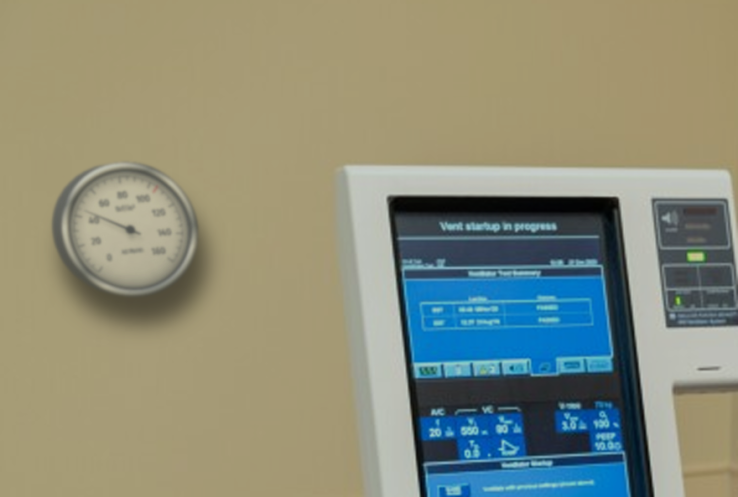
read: {"value": 45, "unit": "psi"}
